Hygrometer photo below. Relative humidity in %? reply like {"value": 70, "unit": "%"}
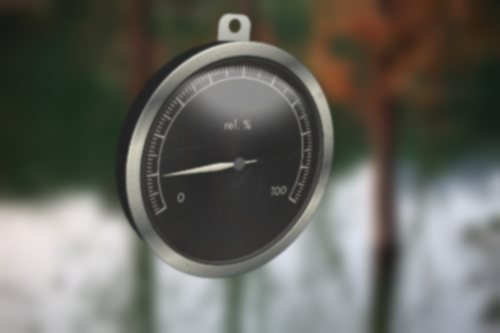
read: {"value": 10, "unit": "%"}
